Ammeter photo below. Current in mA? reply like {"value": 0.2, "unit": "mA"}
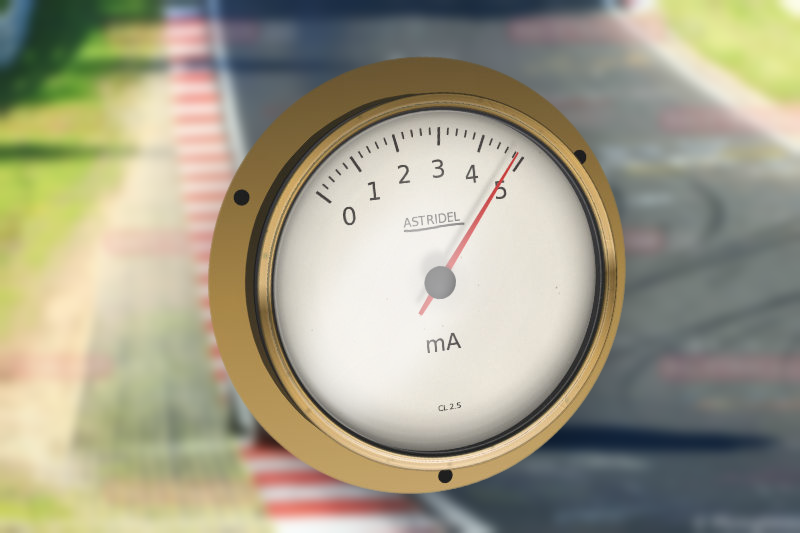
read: {"value": 4.8, "unit": "mA"}
